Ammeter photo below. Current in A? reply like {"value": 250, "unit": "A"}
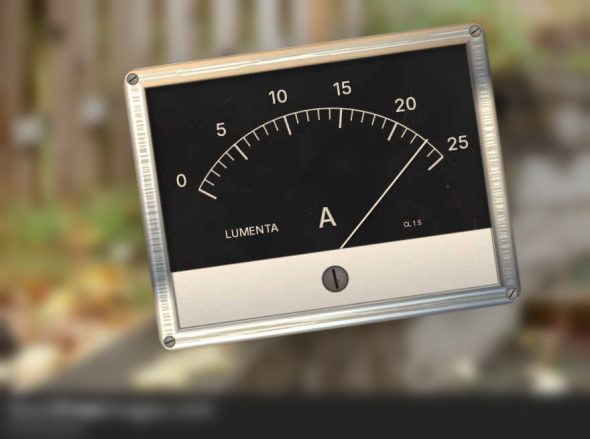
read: {"value": 23, "unit": "A"}
